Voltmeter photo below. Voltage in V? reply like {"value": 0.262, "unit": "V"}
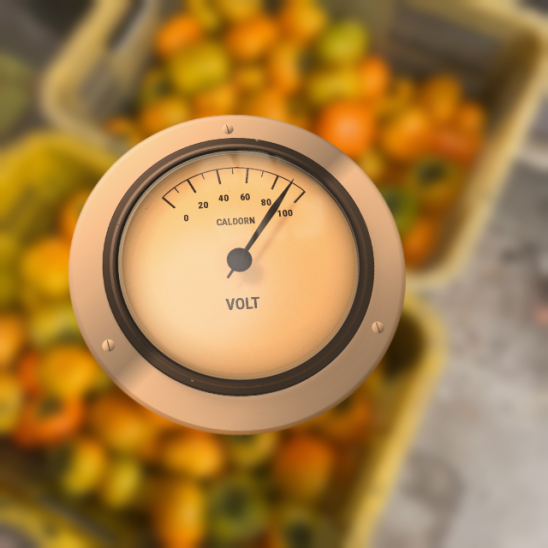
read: {"value": 90, "unit": "V"}
